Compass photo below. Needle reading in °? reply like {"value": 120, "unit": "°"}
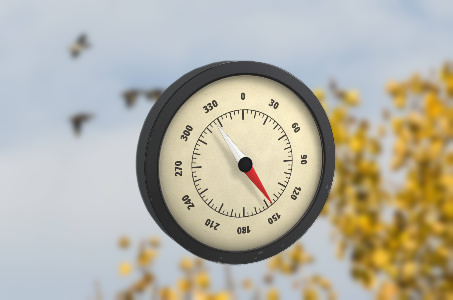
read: {"value": 145, "unit": "°"}
